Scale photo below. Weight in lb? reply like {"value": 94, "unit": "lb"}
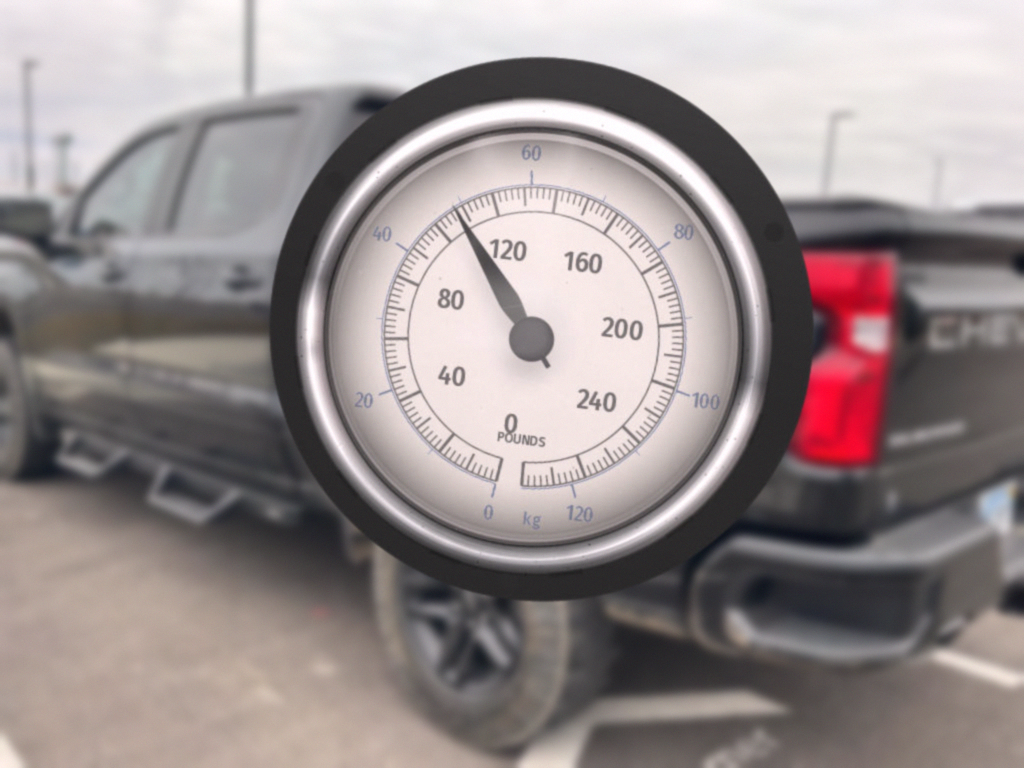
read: {"value": 108, "unit": "lb"}
